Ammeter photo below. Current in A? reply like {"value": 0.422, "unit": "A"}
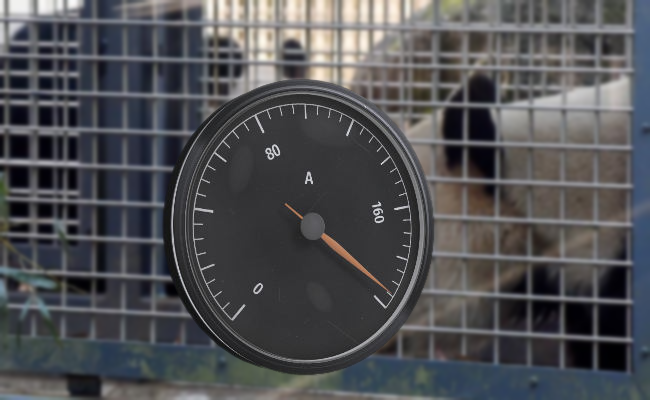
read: {"value": 195, "unit": "A"}
